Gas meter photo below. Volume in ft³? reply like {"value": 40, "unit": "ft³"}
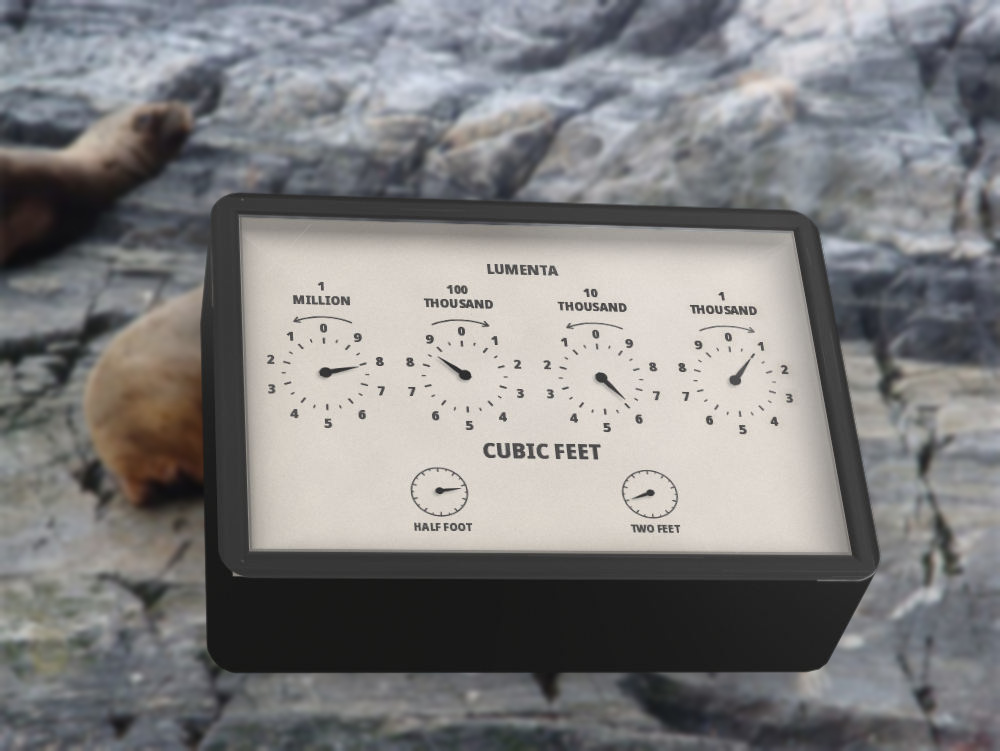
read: {"value": 786100, "unit": "ft³"}
